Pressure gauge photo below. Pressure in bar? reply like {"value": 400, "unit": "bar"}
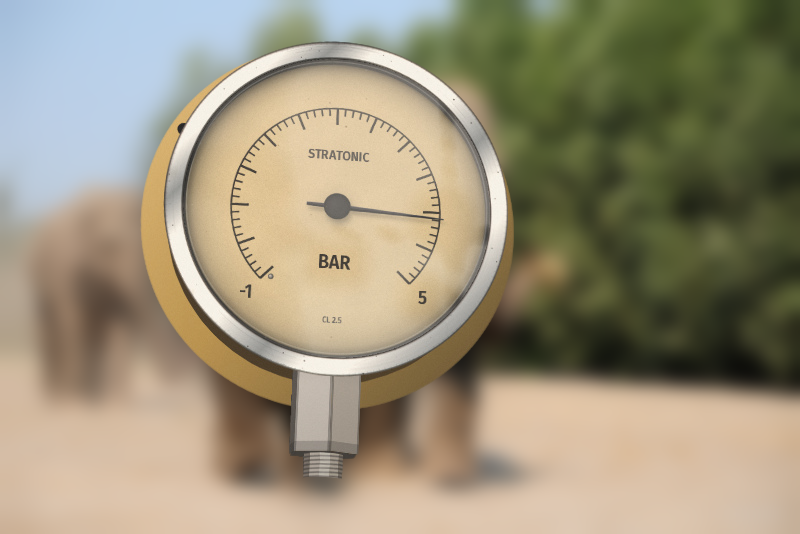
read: {"value": 4.1, "unit": "bar"}
